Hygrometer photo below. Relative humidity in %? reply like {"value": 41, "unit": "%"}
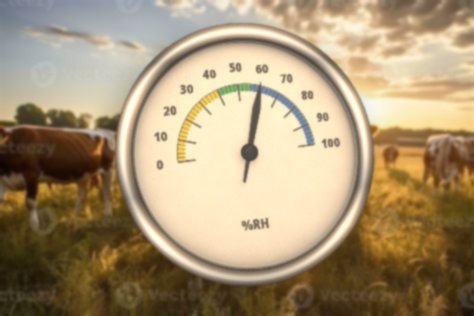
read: {"value": 60, "unit": "%"}
